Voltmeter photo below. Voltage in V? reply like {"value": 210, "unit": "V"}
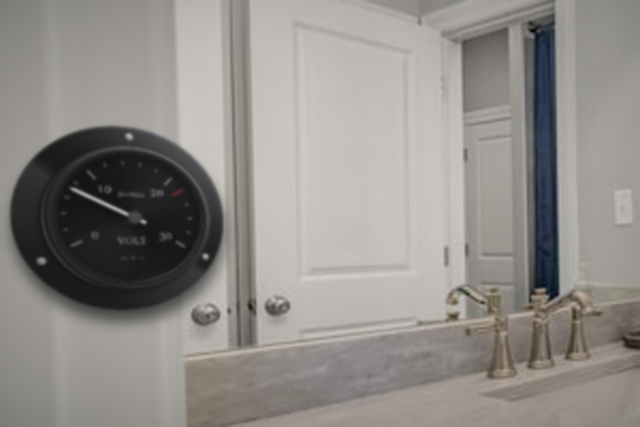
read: {"value": 7, "unit": "V"}
